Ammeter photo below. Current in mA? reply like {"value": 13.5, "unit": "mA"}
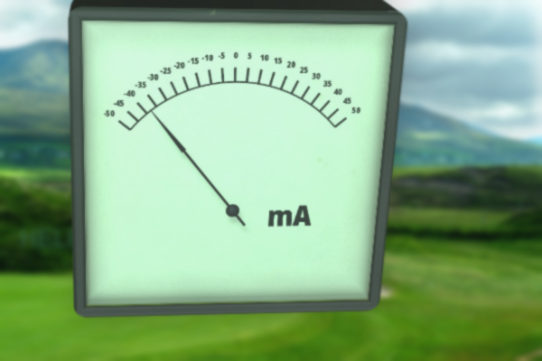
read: {"value": -37.5, "unit": "mA"}
